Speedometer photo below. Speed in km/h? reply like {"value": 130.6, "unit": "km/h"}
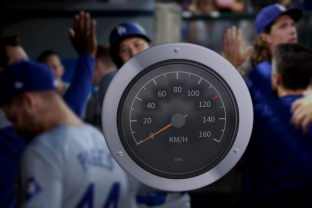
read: {"value": 0, "unit": "km/h"}
